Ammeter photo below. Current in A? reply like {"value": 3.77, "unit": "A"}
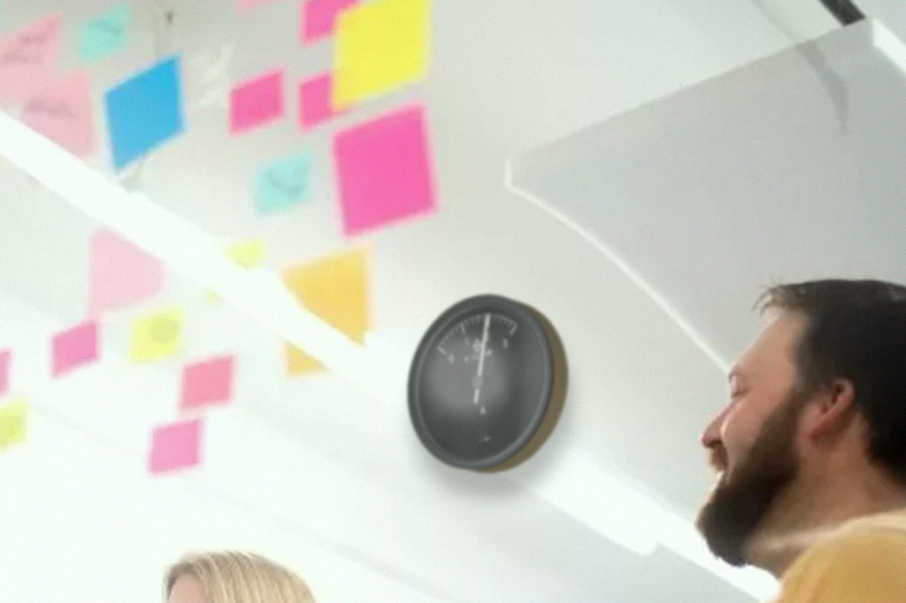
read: {"value": 2, "unit": "A"}
